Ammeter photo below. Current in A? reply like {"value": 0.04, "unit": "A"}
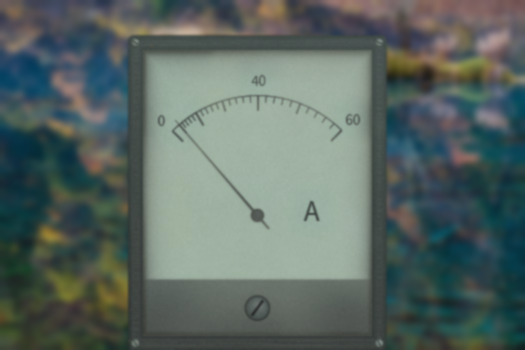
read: {"value": 10, "unit": "A"}
